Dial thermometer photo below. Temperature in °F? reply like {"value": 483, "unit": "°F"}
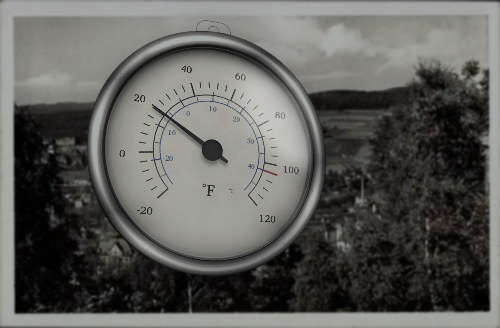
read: {"value": 20, "unit": "°F"}
